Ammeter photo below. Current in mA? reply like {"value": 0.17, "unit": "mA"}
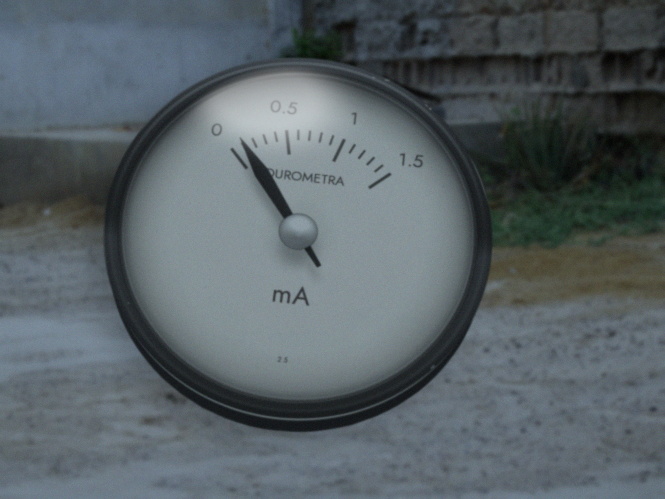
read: {"value": 0.1, "unit": "mA"}
